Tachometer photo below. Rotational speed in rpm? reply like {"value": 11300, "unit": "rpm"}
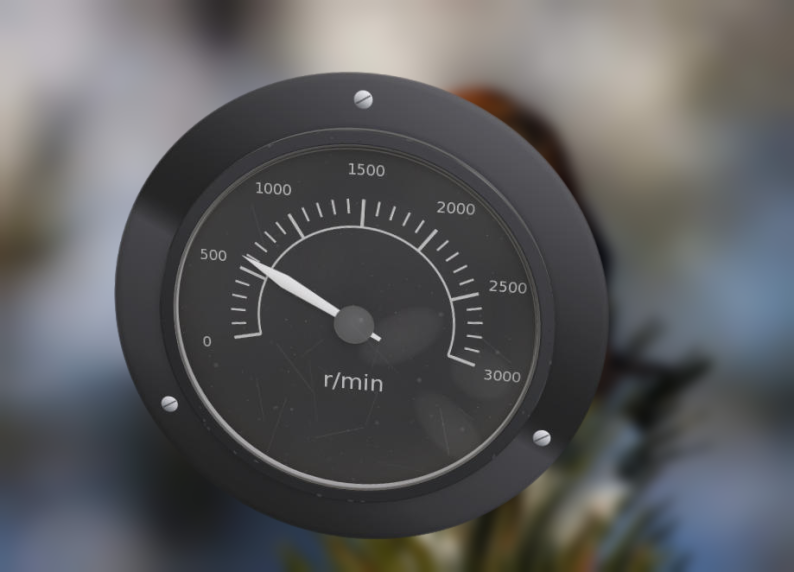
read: {"value": 600, "unit": "rpm"}
